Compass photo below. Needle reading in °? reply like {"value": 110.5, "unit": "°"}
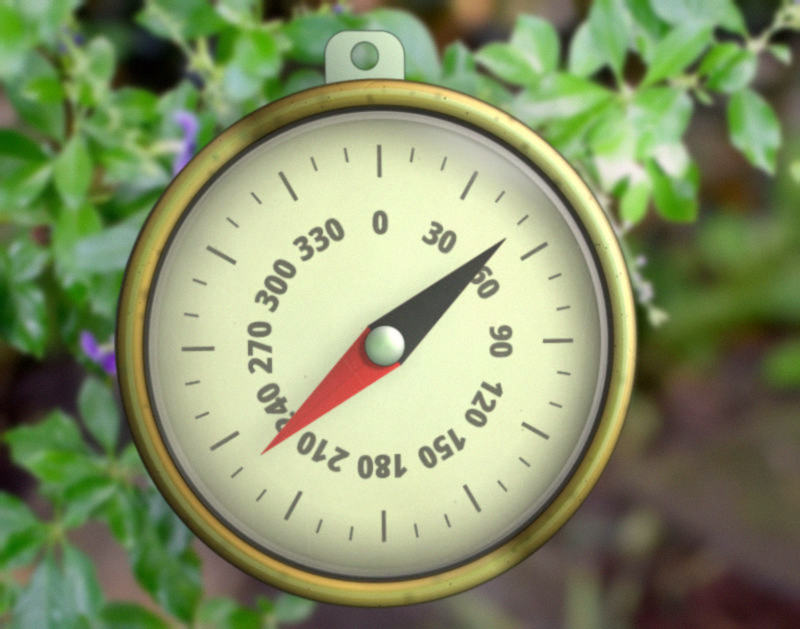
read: {"value": 230, "unit": "°"}
